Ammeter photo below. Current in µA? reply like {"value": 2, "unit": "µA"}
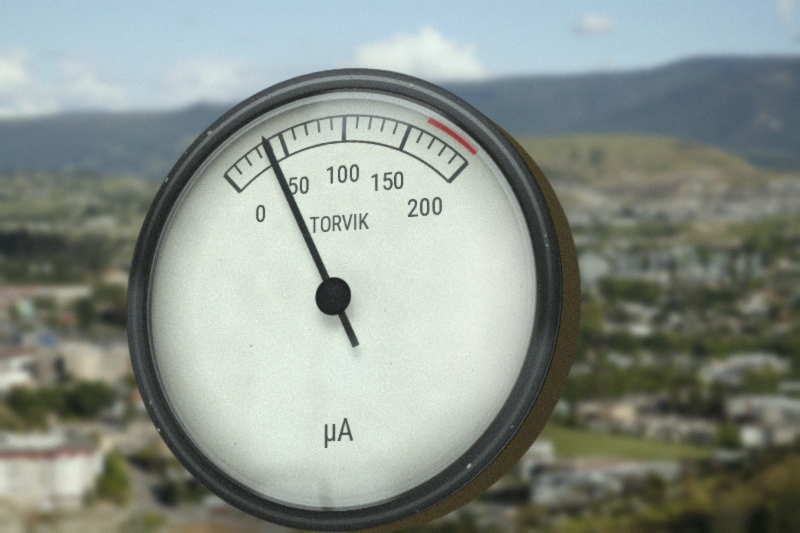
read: {"value": 40, "unit": "µA"}
